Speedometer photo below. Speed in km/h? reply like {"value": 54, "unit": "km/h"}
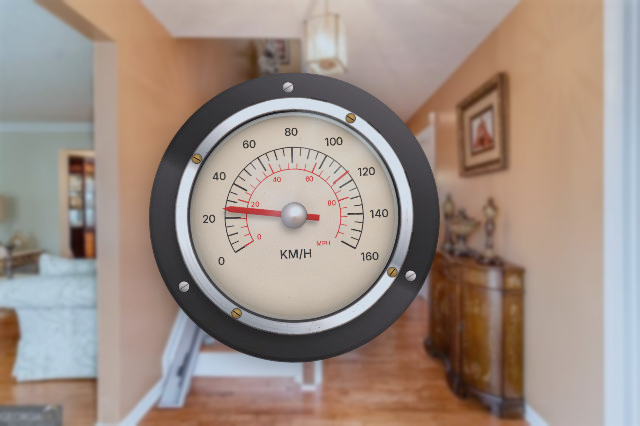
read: {"value": 25, "unit": "km/h"}
